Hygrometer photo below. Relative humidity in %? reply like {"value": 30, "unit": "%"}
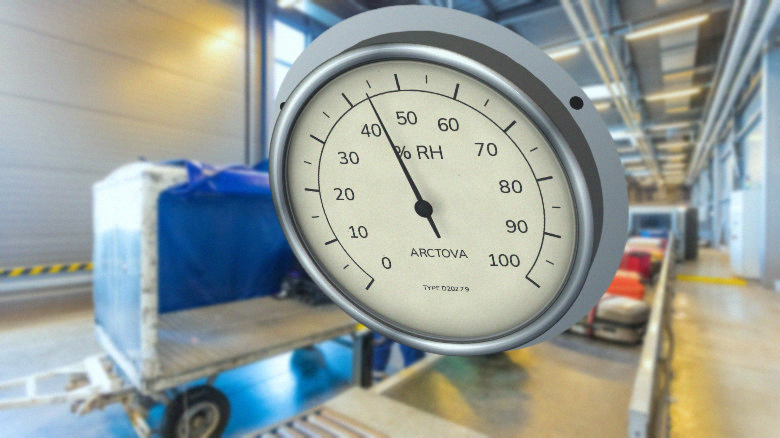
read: {"value": 45, "unit": "%"}
